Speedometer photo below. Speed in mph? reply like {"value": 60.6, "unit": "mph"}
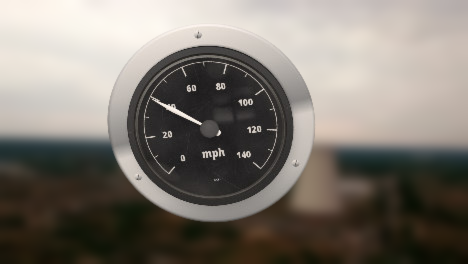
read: {"value": 40, "unit": "mph"}
